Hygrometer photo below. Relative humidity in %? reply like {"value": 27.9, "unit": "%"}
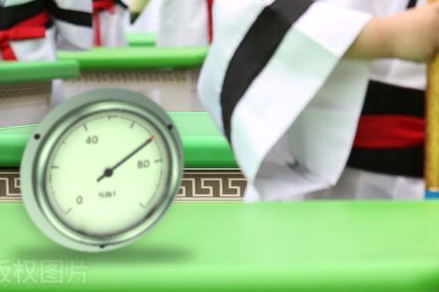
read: {"value": 70, "unit": "%"}
